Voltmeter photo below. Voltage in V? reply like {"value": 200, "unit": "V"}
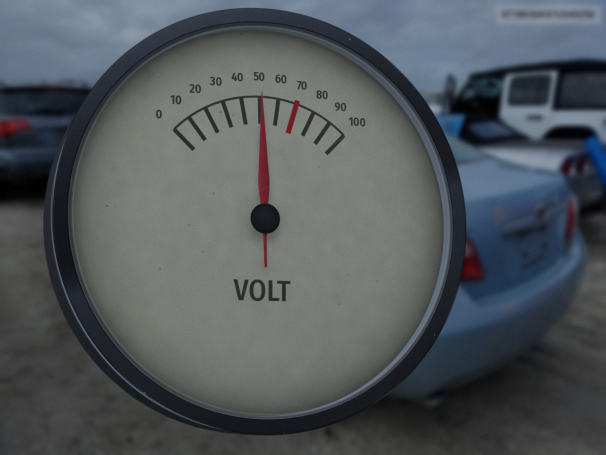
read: {"value": 50, "unit": "V"}
